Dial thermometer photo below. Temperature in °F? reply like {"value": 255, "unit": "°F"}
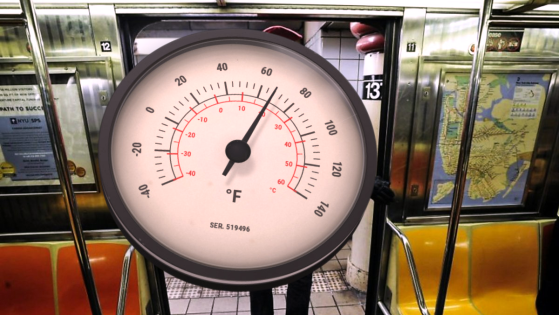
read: {"value": 68, "unit": "°F"}
